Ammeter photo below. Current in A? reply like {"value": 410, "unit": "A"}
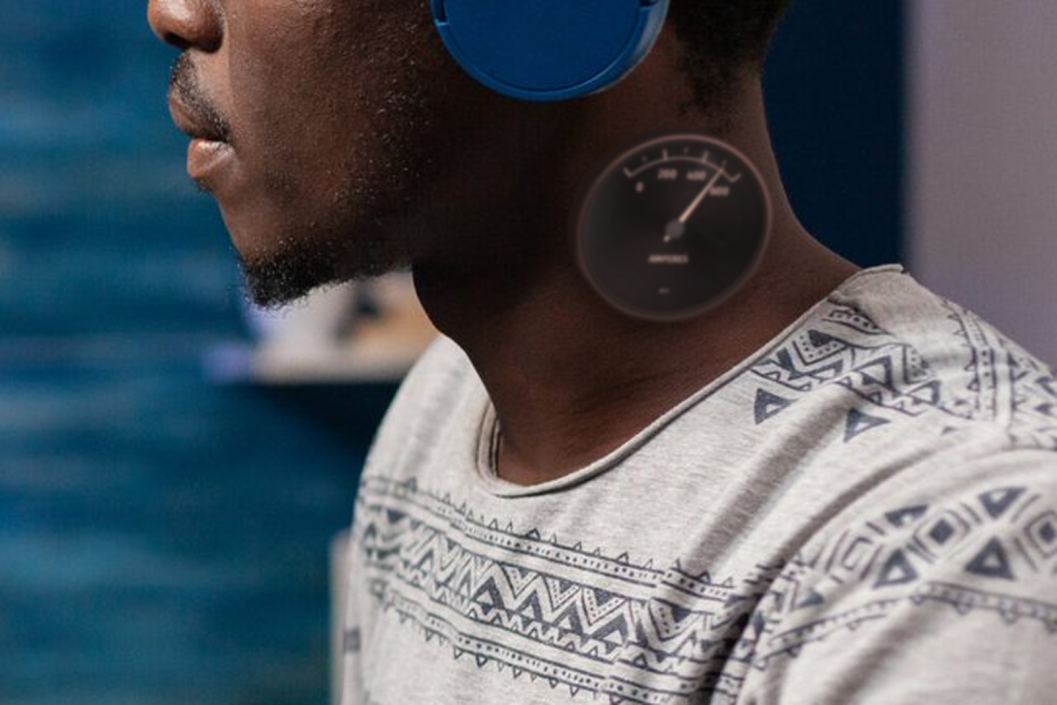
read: {"value": 500, "unit": "A"}
